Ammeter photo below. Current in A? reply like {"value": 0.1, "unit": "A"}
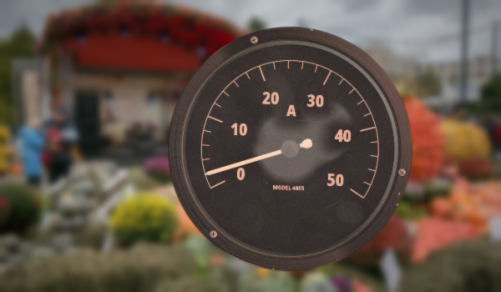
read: {"value": 2, "unit": "A"}
